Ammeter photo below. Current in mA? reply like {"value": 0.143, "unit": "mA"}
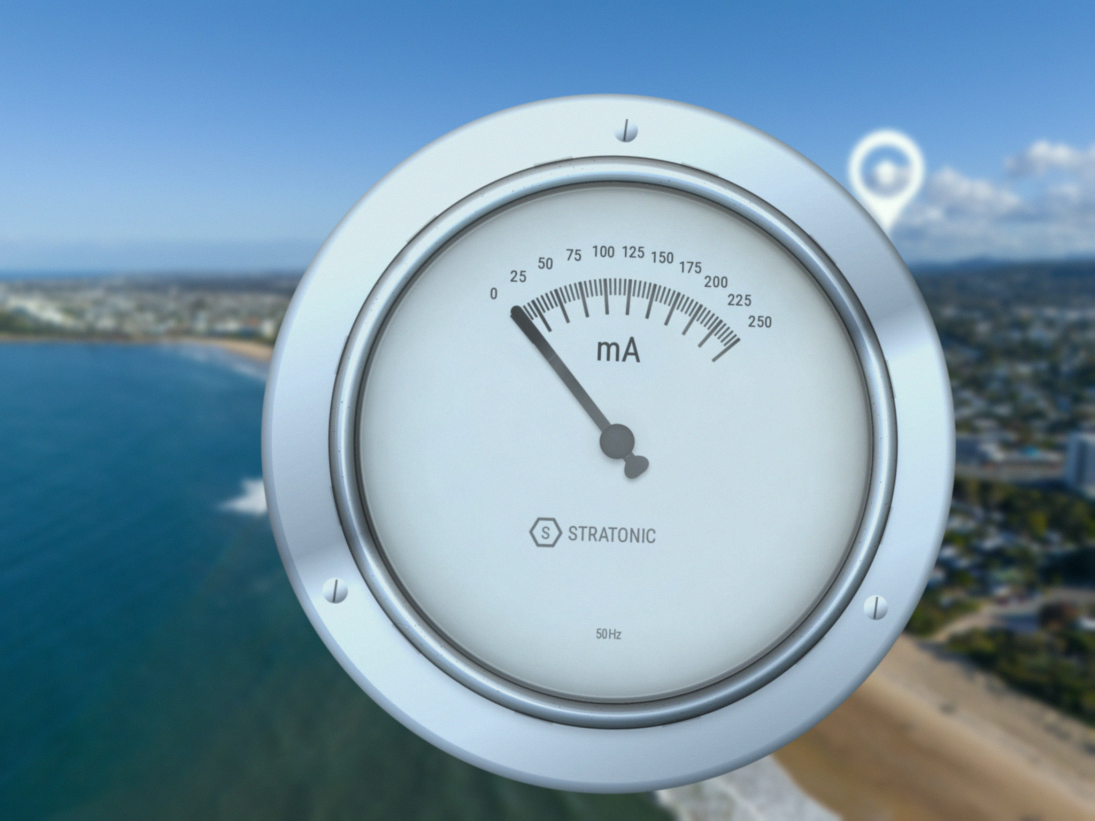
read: {"value": 5, "unit": "mA"}
